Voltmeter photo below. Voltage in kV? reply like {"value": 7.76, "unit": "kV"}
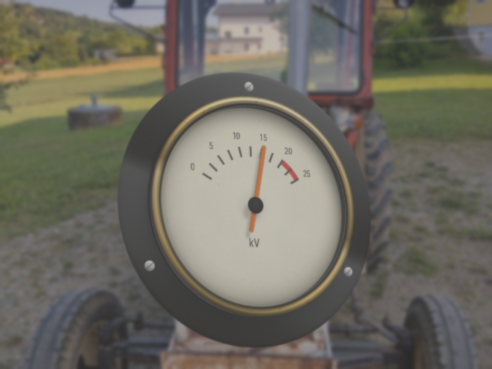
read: {"value": 15, "unit": "kV"}
